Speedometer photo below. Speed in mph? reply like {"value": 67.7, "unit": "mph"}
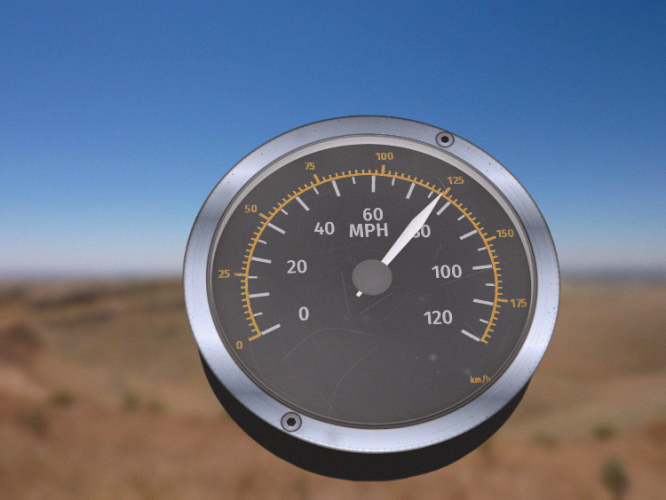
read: {"value": 77.5, "unit": "mph"}
